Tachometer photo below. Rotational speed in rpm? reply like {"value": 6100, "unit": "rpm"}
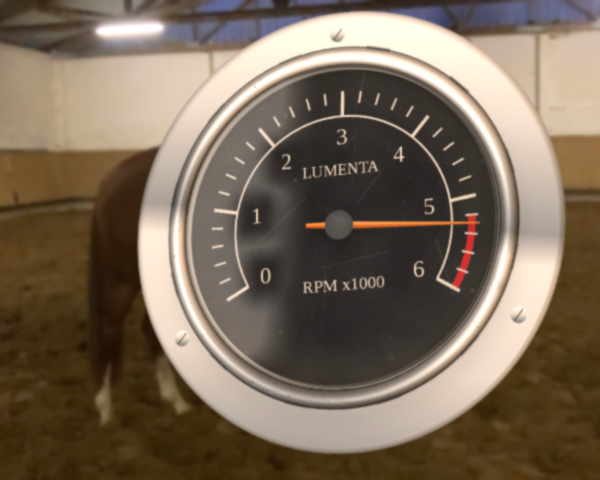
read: {"value": 5300, "unit": "rpm"}
